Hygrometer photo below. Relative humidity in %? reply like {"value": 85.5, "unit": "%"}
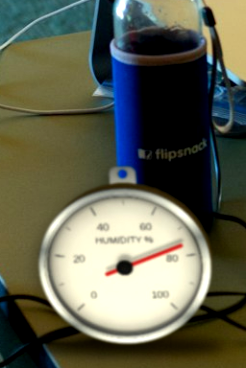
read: {"value": 75, "unit": "%"}
